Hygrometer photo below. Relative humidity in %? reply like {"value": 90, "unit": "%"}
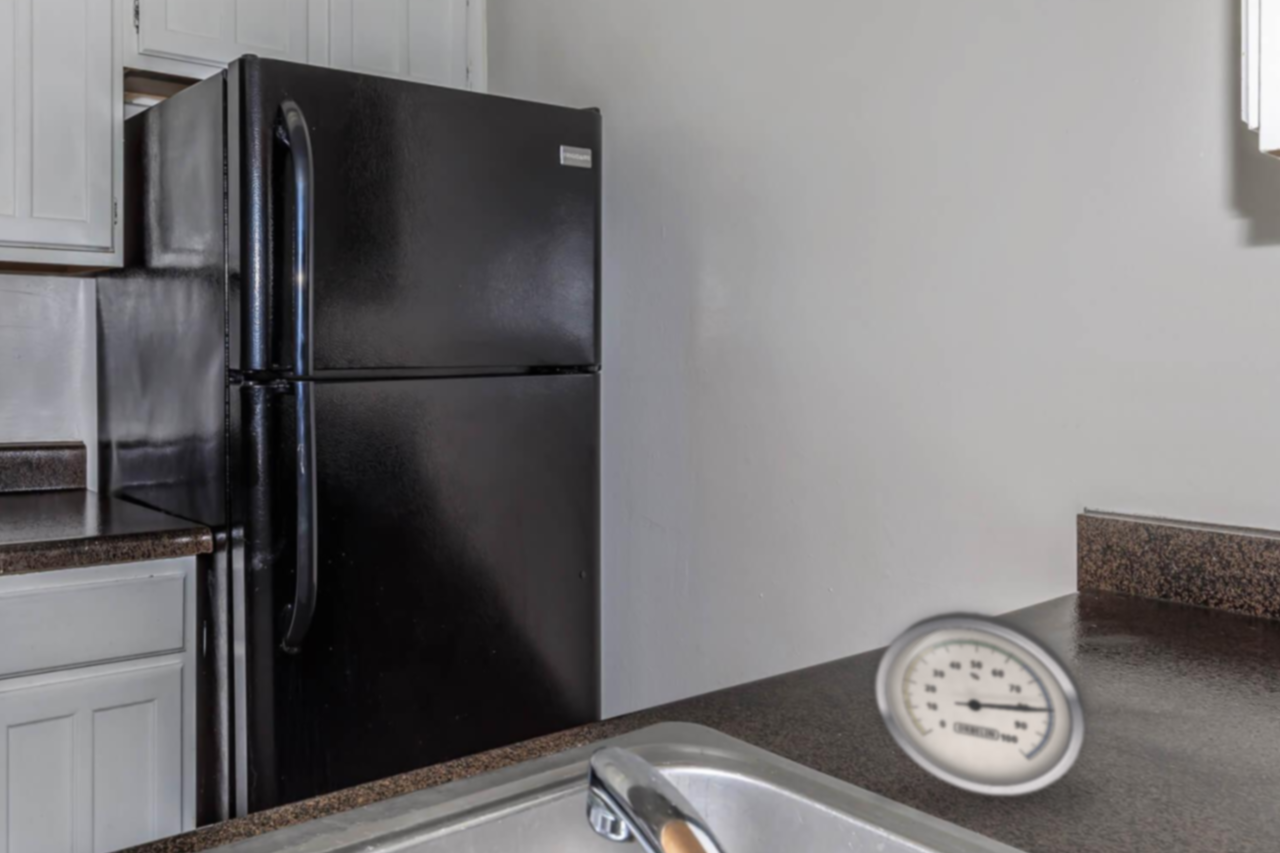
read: {"value": 80, "unit": "%"}
